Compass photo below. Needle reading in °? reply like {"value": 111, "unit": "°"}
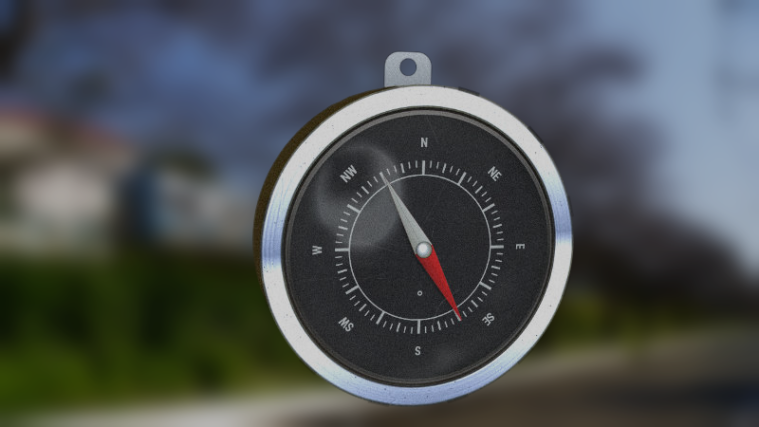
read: {"value": 150, "unit": "°"}
